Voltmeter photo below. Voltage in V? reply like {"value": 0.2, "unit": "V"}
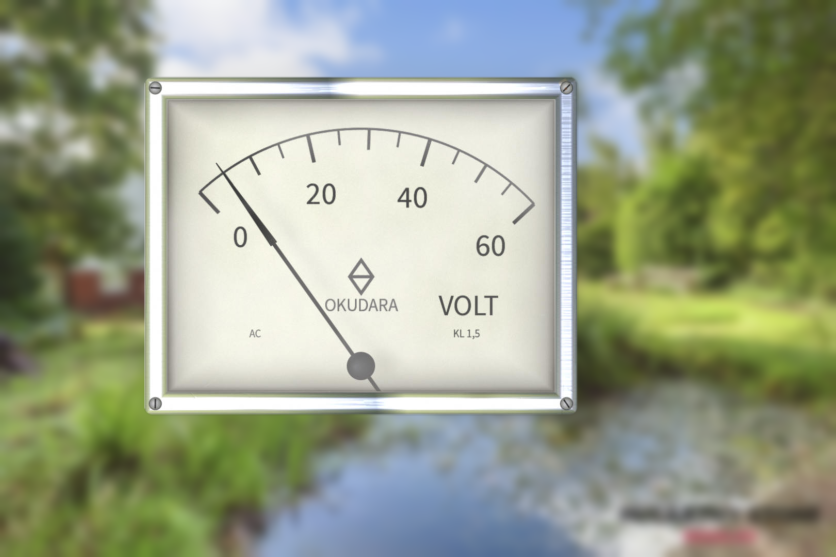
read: {"value": 5, "unit": "V"}
